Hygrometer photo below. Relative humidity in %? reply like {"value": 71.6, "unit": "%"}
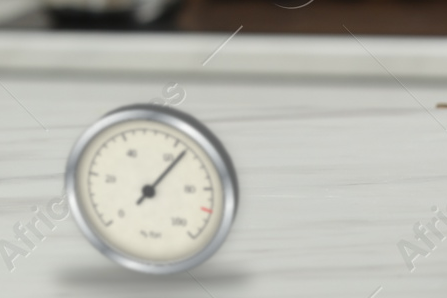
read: {"value": 64, "unit": "%"}
